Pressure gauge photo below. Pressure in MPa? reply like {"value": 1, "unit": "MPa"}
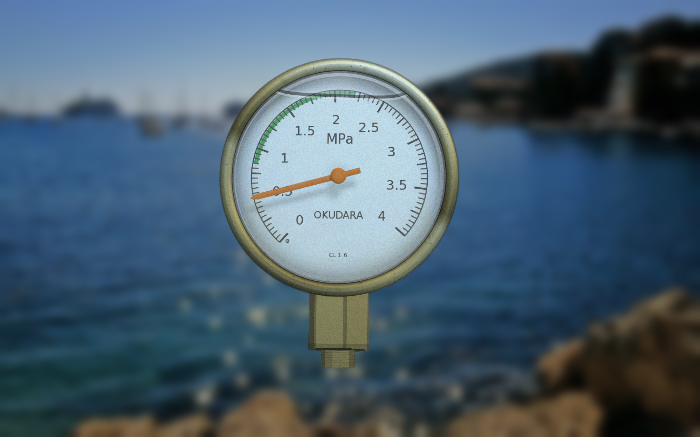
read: {"value": 0.5, "unit": "MPa"}
